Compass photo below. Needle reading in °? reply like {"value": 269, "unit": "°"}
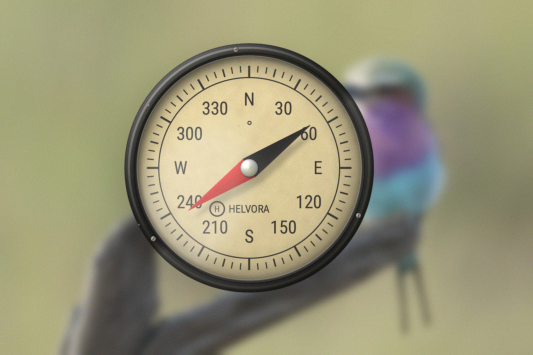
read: {"value": 235, "unit": "°"}
